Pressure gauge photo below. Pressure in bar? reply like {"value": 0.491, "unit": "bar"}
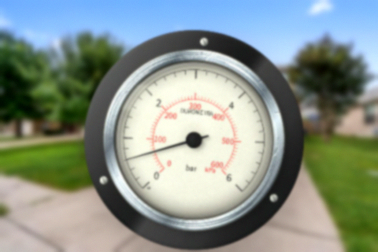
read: {"value": 0.6, "unit": "bar"}
